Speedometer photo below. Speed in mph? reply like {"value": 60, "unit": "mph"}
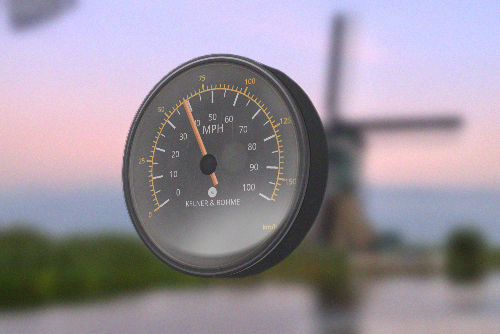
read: {"value": 40, "unit": "mph"}
